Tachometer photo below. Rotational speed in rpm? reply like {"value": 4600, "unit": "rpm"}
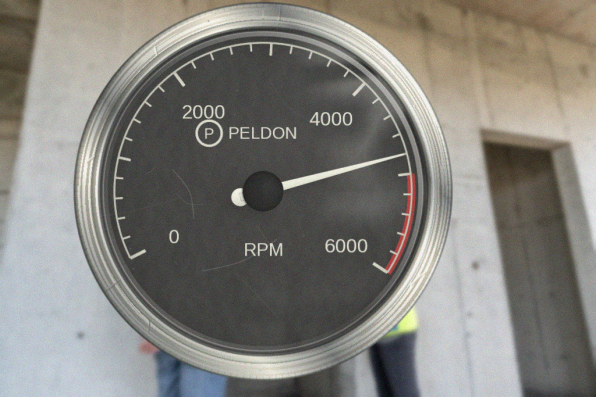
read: {"value": 4800, "unit": "rpm"}
